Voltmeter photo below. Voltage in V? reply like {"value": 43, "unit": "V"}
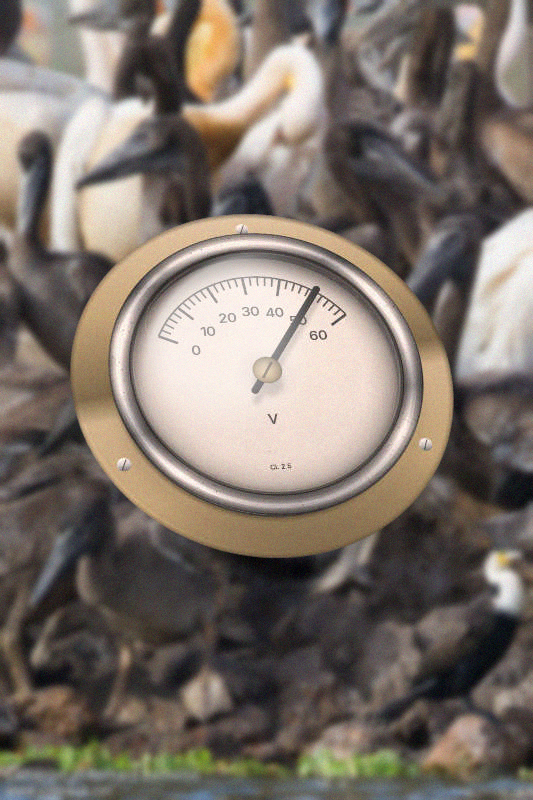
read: {"value": 50, "unit": "V"}
